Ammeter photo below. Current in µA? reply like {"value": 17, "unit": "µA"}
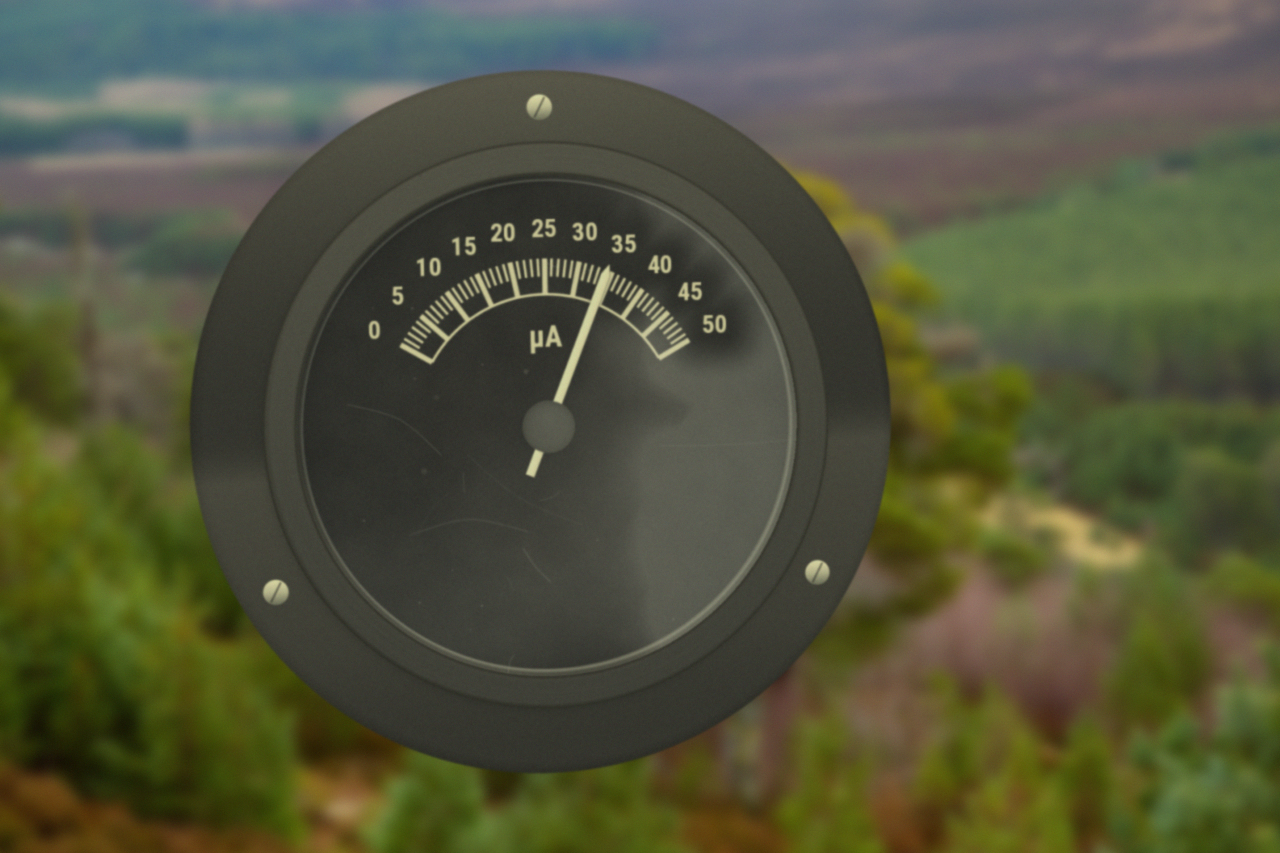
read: {"value": 34, "unit": "µA"}
